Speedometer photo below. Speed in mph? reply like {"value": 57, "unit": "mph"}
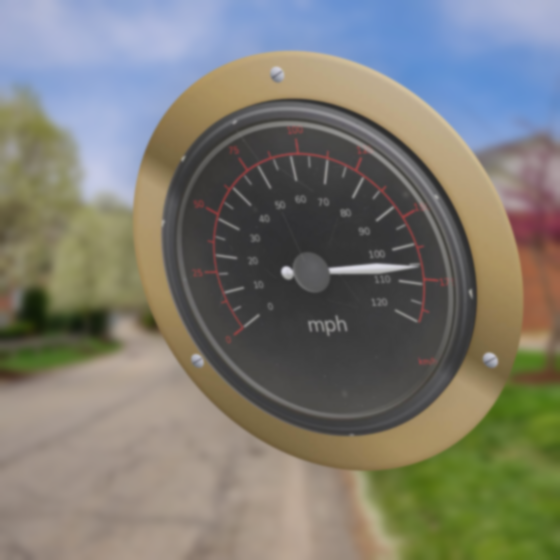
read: {"value": 105, "unit": "mph"}
